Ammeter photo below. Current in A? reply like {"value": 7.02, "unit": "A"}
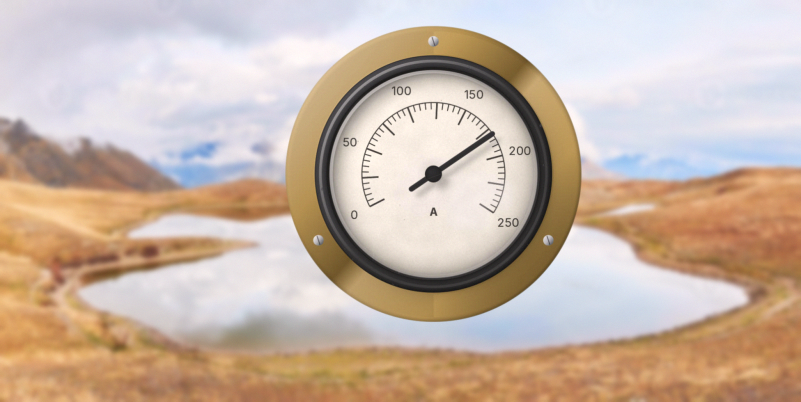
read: {"value": 180, "unit": "A"}
